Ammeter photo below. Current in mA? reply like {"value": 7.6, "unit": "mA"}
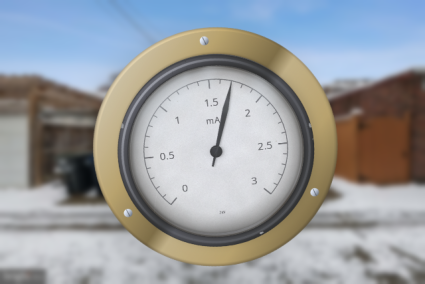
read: {"value": 1.7, "unit": "mA"}
